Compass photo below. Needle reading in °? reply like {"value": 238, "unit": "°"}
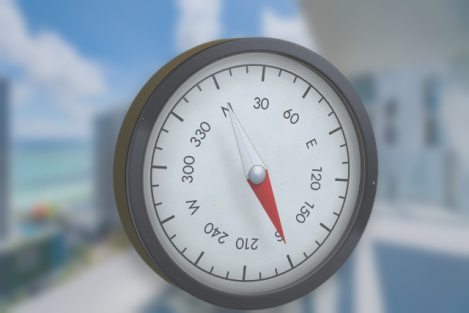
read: {"value": 180, "unit": "°"}
